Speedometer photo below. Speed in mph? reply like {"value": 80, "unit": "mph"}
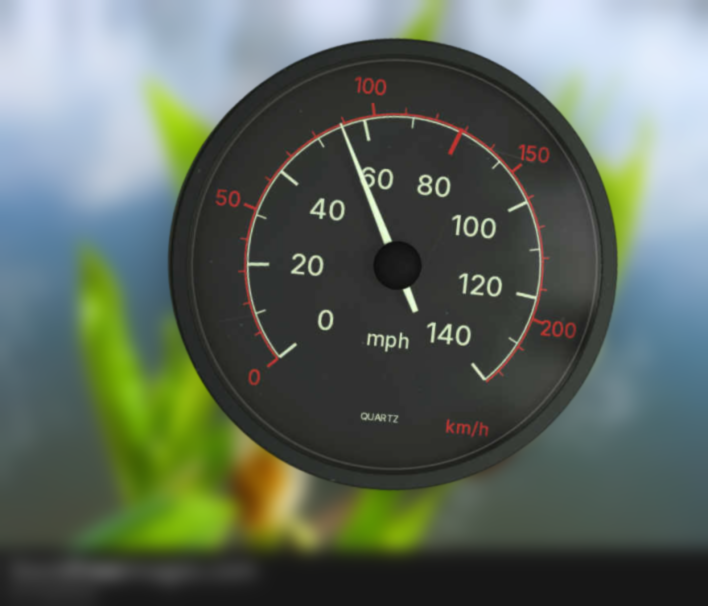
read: {"value": 55, "unit": "mph"}
